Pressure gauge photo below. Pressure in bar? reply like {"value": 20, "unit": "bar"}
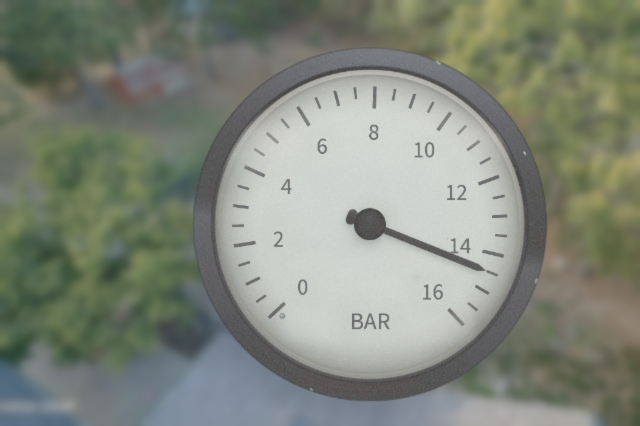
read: {"value": 14.5, "unit": "bar"}
